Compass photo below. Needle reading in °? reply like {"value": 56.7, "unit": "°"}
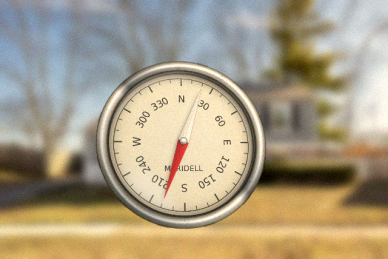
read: {"value": 200, "unit": "°"}
